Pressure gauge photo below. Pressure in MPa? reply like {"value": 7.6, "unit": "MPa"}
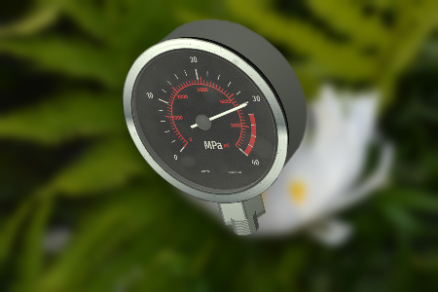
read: {"value": 30, "unit": "MPa"}
